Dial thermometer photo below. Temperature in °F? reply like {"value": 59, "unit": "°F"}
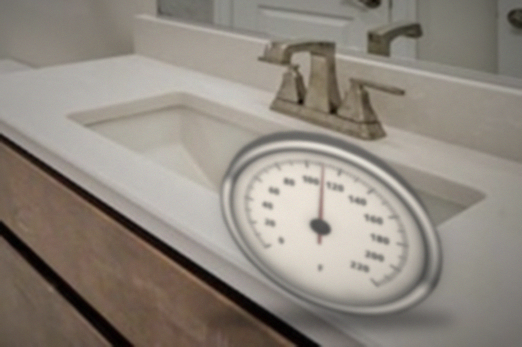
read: {"value": 110, "unit": "°F"}
